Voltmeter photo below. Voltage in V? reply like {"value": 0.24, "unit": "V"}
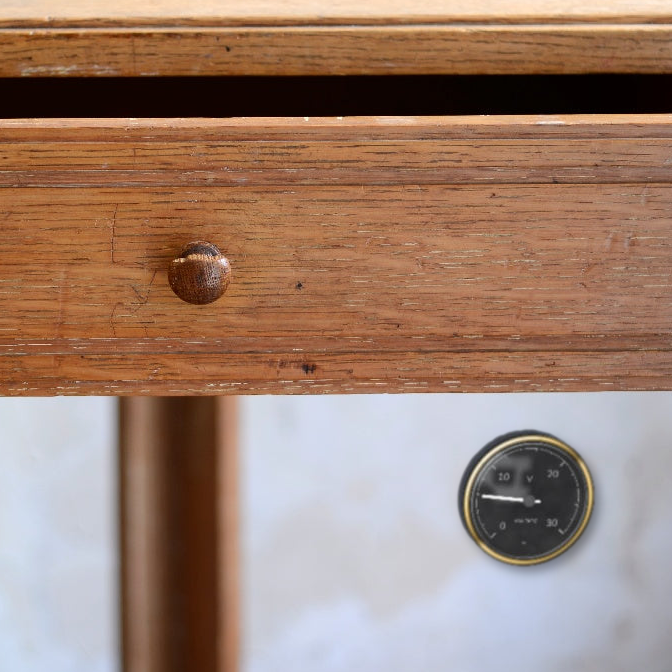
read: {"value": 6, "unit": "V"}
